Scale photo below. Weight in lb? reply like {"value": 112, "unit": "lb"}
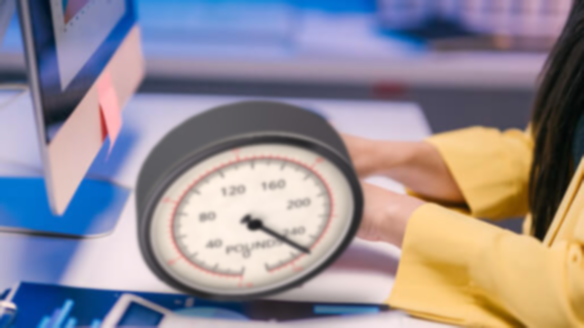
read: {"value": 250, "unit": "lb"}
